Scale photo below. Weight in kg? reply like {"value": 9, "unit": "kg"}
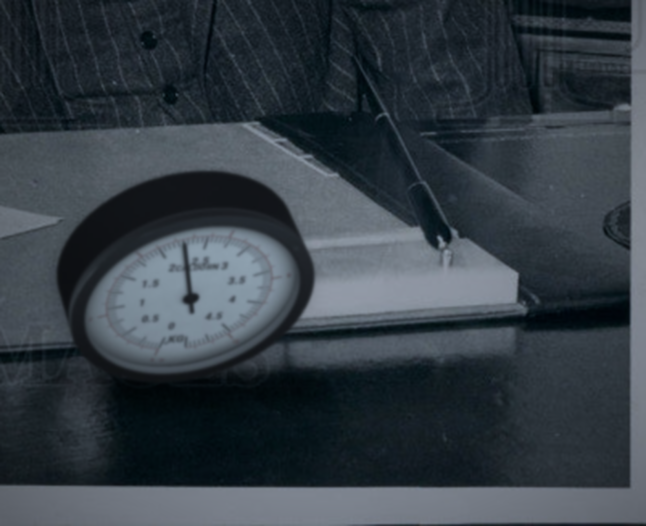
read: {"value": 2.25, "unit": "kg"}
